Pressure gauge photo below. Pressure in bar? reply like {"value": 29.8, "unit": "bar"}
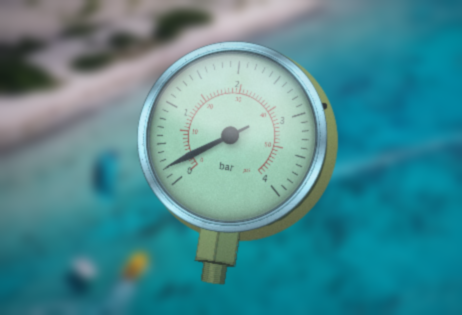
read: {"value": 0.2, "unit": "bar"}
